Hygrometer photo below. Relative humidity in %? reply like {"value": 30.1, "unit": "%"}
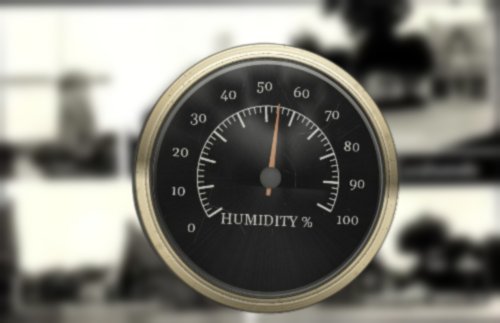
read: {"value": 54, "unit": "%"}
